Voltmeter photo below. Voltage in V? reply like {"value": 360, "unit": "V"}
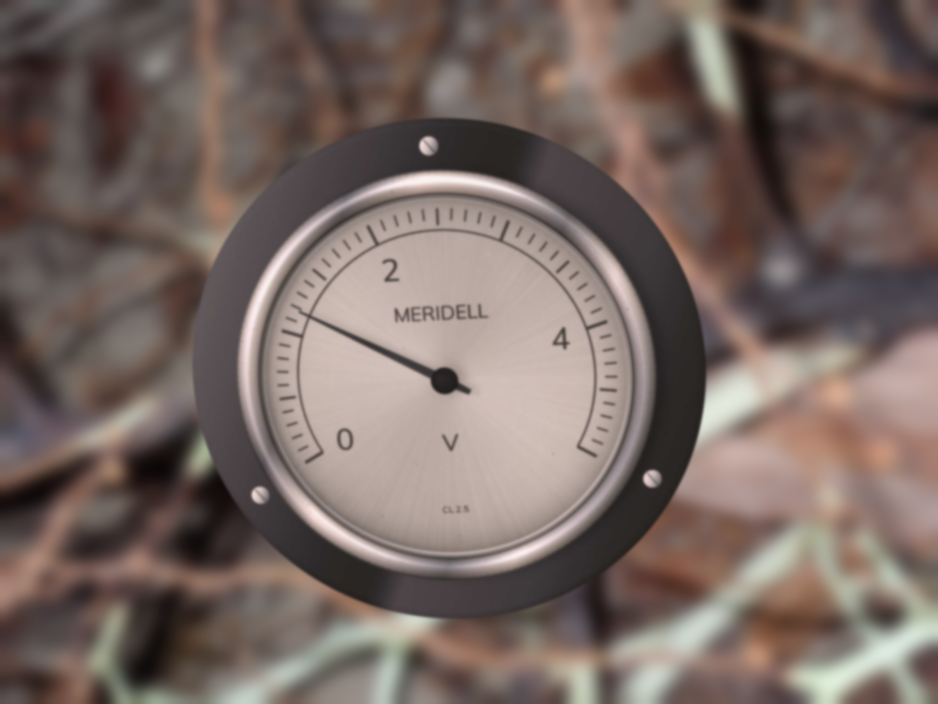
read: {"value": 1.2, "unit": "V"}
